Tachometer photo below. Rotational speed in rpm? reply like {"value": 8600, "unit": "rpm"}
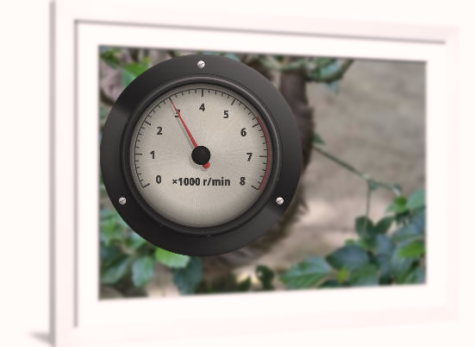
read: {"value": 3000, "unit": "rpm"}
